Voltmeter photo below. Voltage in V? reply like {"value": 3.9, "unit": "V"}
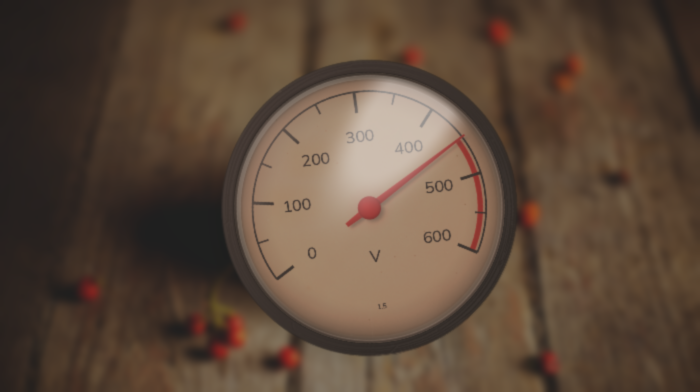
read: {"value": 450, "unit": "V"}
